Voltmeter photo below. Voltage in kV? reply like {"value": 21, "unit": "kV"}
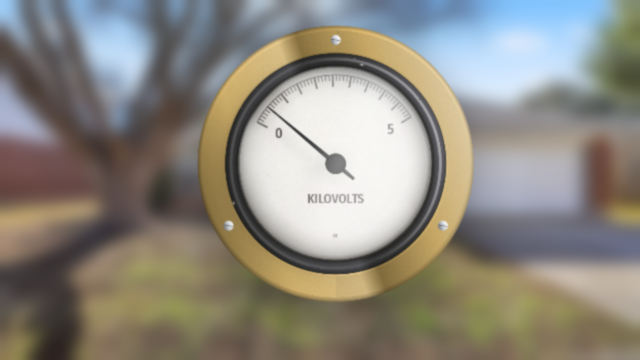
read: {"value": 0.5, "unit": "kV"}
